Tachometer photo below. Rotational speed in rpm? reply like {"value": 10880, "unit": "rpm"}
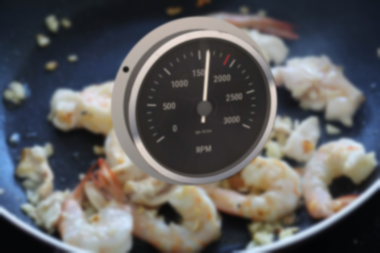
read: {"value": 1600, "unit": "rpm"}
